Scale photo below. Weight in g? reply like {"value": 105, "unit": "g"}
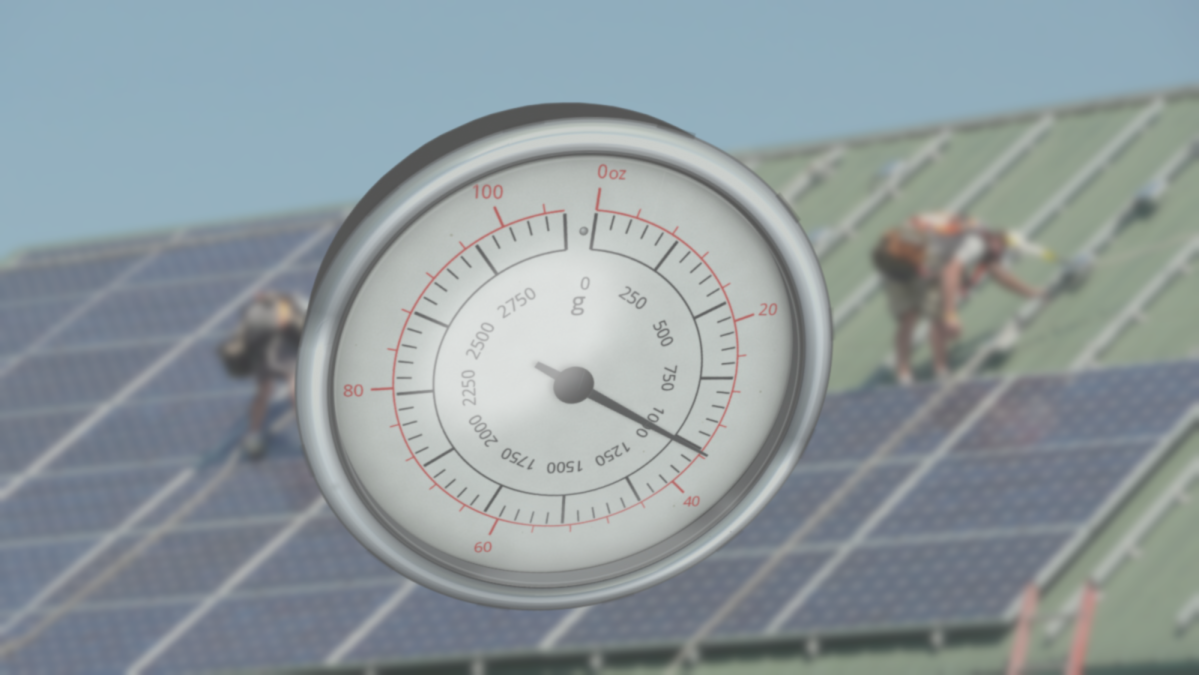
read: {"value": 1000, "unit": "g"}
